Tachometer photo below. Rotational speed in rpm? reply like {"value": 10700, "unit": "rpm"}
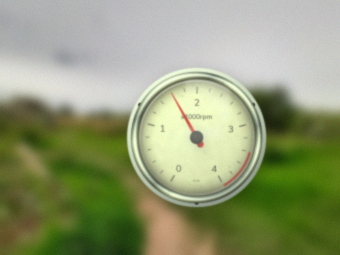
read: {"value": 1600, "unit": "rpm"}
